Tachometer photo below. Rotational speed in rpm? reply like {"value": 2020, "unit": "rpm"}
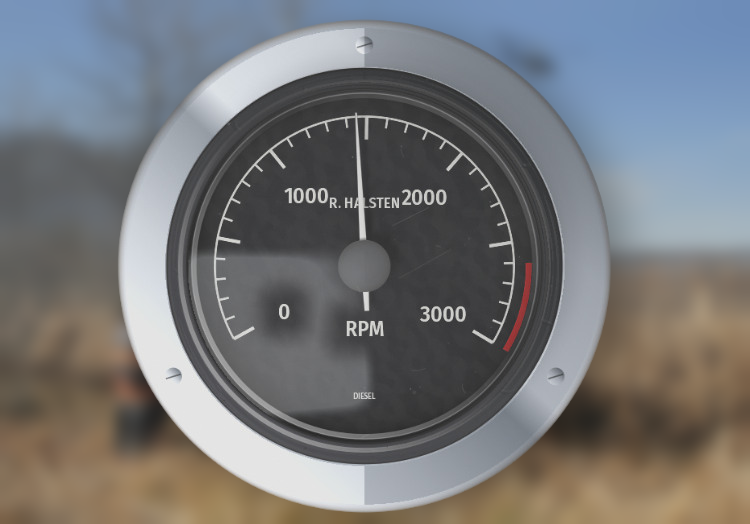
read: {"value": 1450, "unit": "rpm"}
